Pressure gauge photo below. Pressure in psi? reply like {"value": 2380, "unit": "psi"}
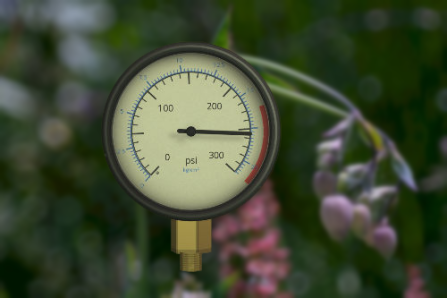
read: {"value": 255, "unit": "psi"}
